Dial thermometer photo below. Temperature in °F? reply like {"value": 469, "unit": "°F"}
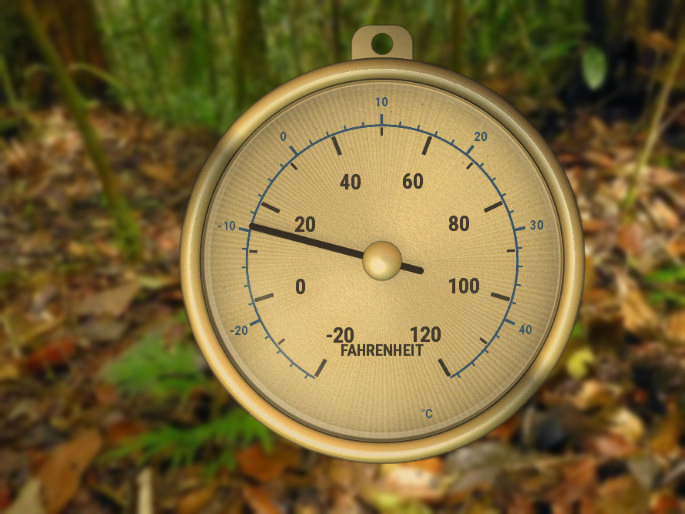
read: {"value": 15, "unit": "°F"}
